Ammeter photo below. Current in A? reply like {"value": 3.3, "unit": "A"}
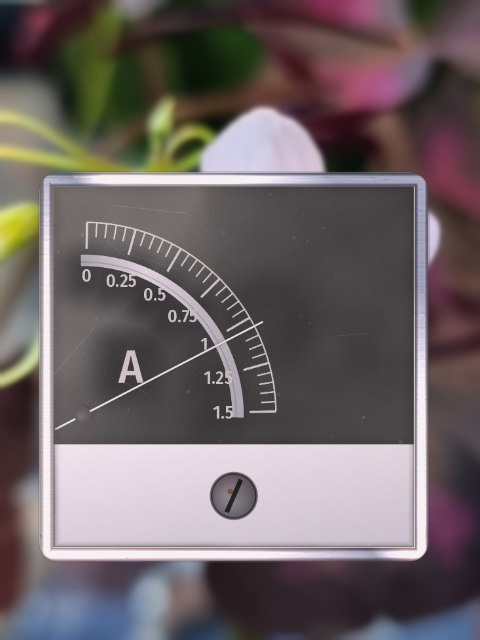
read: {"value": 1.05, "unit": "A"}
